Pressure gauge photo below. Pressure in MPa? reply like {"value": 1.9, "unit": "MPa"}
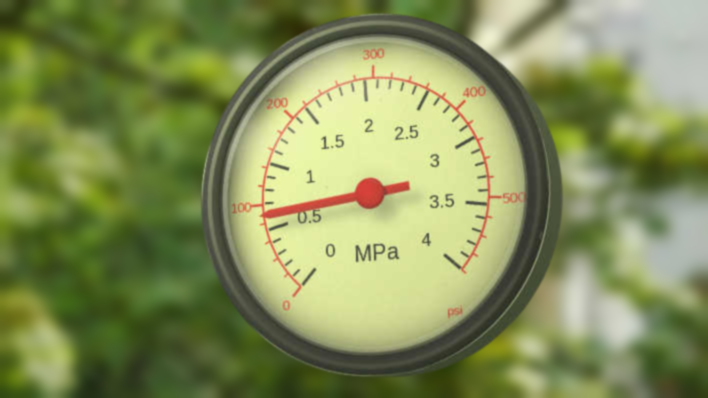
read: {"value": 0.6, "unit": "MPa"}
